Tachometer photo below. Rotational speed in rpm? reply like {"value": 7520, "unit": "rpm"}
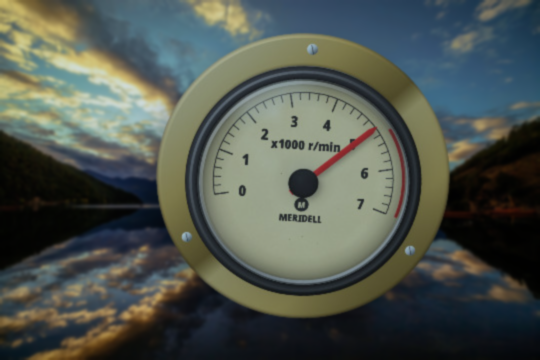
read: {"value": 5000, "unit": "rpm"}
